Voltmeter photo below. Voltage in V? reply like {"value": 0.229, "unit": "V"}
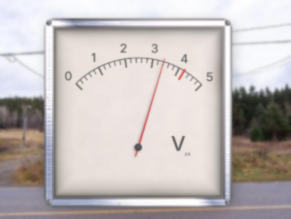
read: {"value": 3.4, "unit": "V"}
